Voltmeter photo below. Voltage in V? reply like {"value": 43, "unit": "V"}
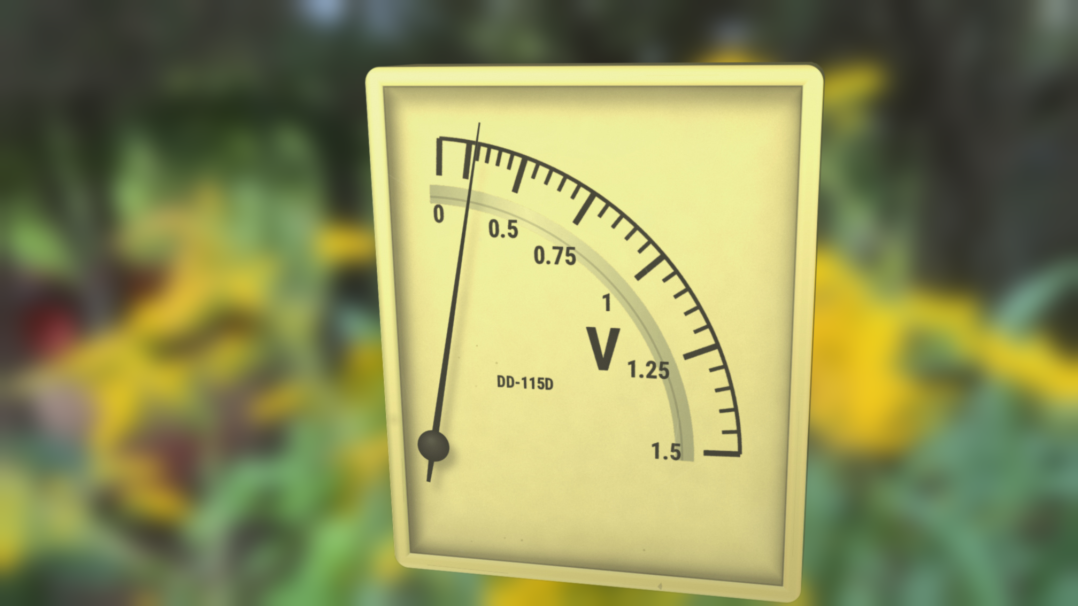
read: {"value": 0.3, "unit": "V"}
